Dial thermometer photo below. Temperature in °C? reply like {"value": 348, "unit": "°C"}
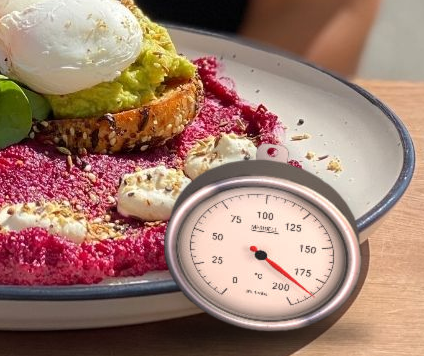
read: {"value": 185, "unit": "°C"}
